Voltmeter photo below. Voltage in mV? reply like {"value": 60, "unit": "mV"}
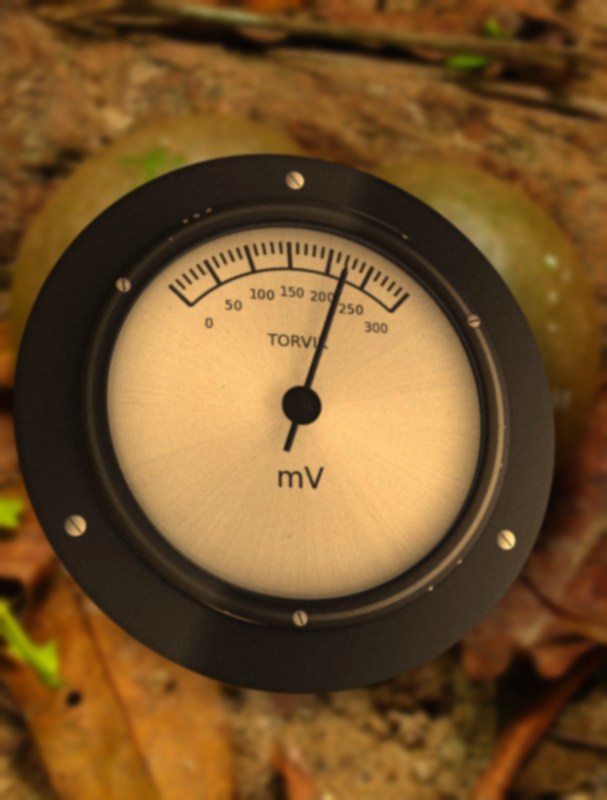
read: {"value": 220, "unit": "mV"}
